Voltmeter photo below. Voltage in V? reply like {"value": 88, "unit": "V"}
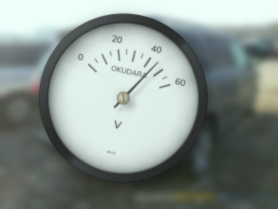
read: {"value": 45, "unit": "V"}
